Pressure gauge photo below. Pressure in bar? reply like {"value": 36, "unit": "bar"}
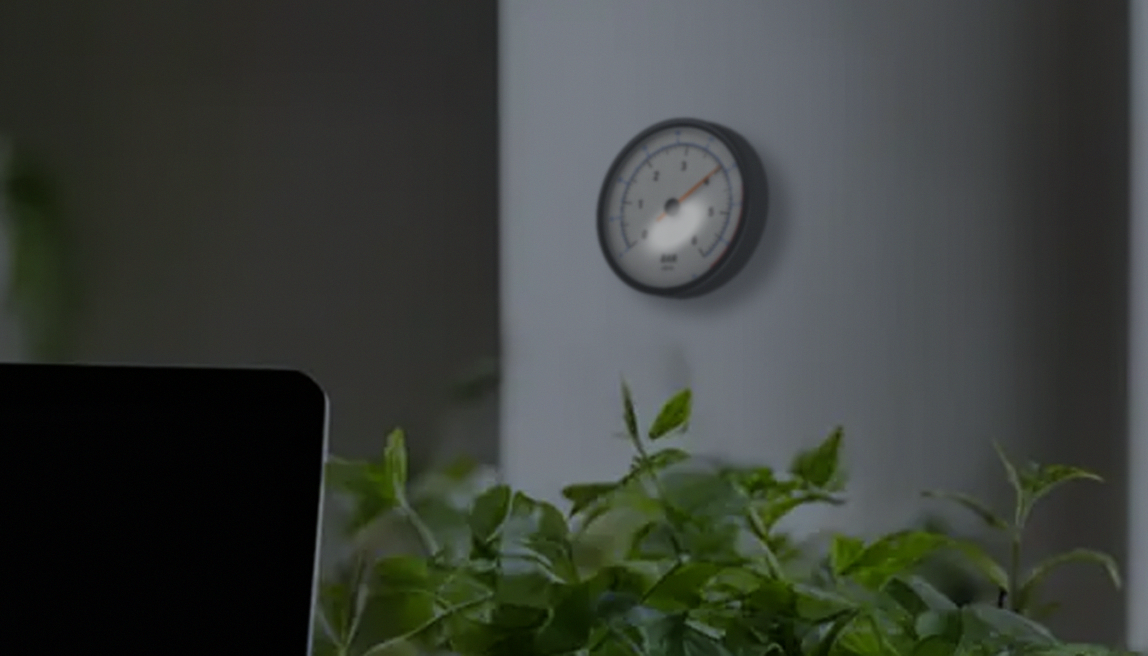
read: {"value": 4, "unit": "bar"}
